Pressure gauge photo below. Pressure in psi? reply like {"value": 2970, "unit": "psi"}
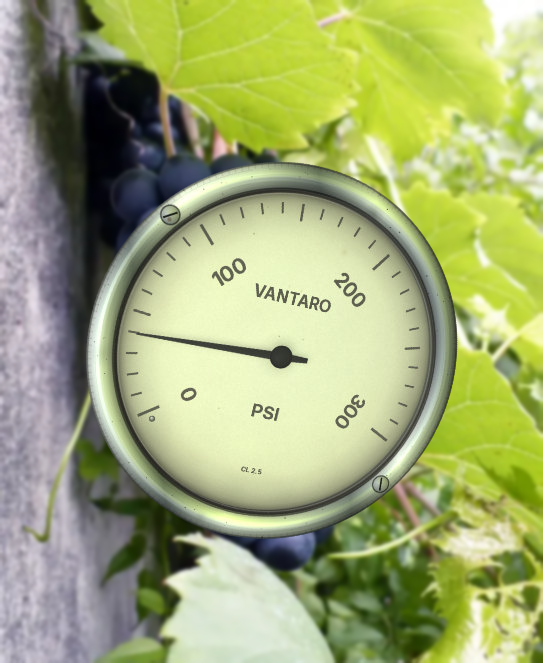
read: {"value": 40, "unit": "psi"}
